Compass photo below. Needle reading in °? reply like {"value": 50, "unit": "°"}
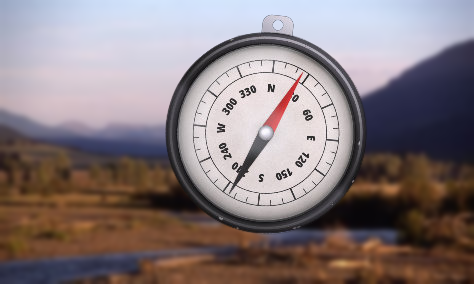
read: {"value": 25, "unit": "°"}
